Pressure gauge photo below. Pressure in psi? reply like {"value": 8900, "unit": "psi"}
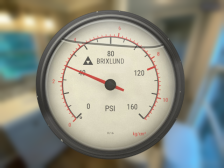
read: {"value": 40, "unit": "psi"}
